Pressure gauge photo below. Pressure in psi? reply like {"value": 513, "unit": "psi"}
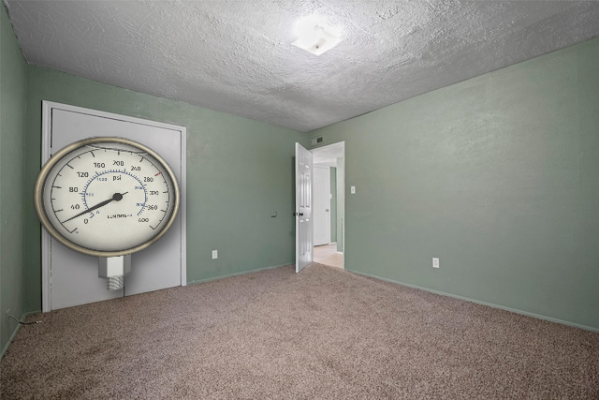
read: {"value": 20, "unit": "psi"}
